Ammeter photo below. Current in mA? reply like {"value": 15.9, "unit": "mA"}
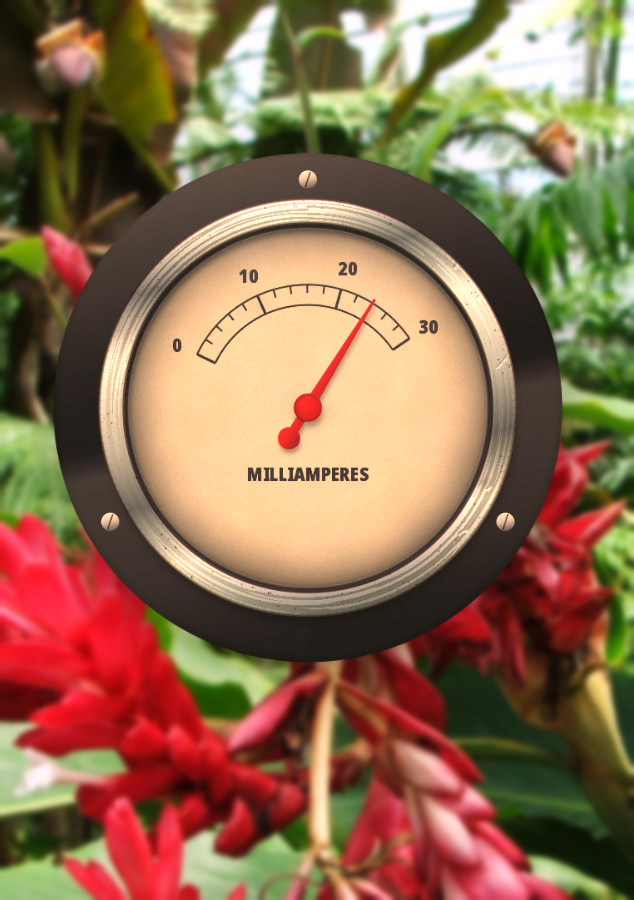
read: {"value": 24, "unit": "mA"}
